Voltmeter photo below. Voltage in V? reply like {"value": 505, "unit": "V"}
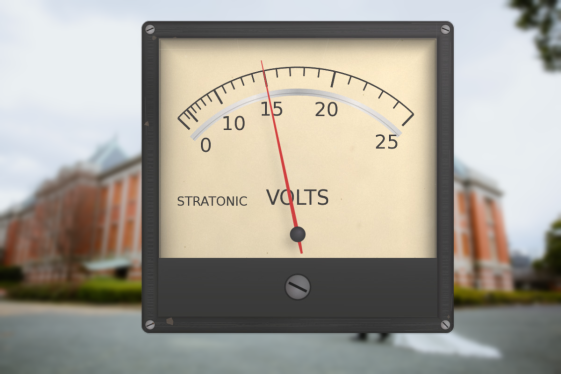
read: {"value": 15, "unit": "V"}
